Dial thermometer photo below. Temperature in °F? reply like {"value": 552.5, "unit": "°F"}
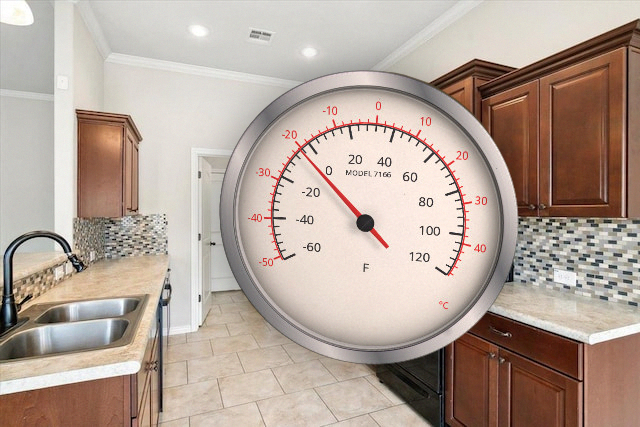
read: {"value": -4, "unit": "°F"}
